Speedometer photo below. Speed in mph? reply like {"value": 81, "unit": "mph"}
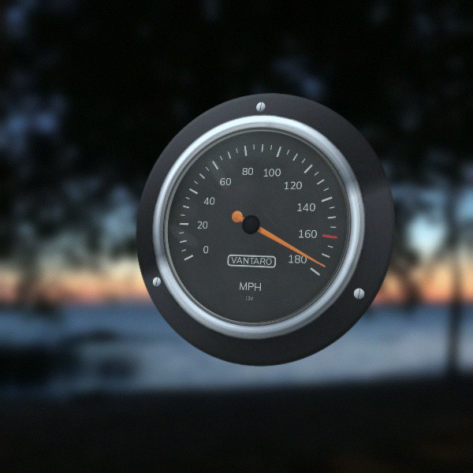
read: {"value": 175, "unit": "mph"}
